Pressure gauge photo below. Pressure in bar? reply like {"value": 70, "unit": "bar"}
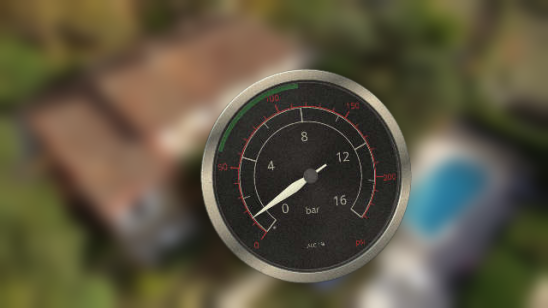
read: {"value": 1, "unit": "bar"}
